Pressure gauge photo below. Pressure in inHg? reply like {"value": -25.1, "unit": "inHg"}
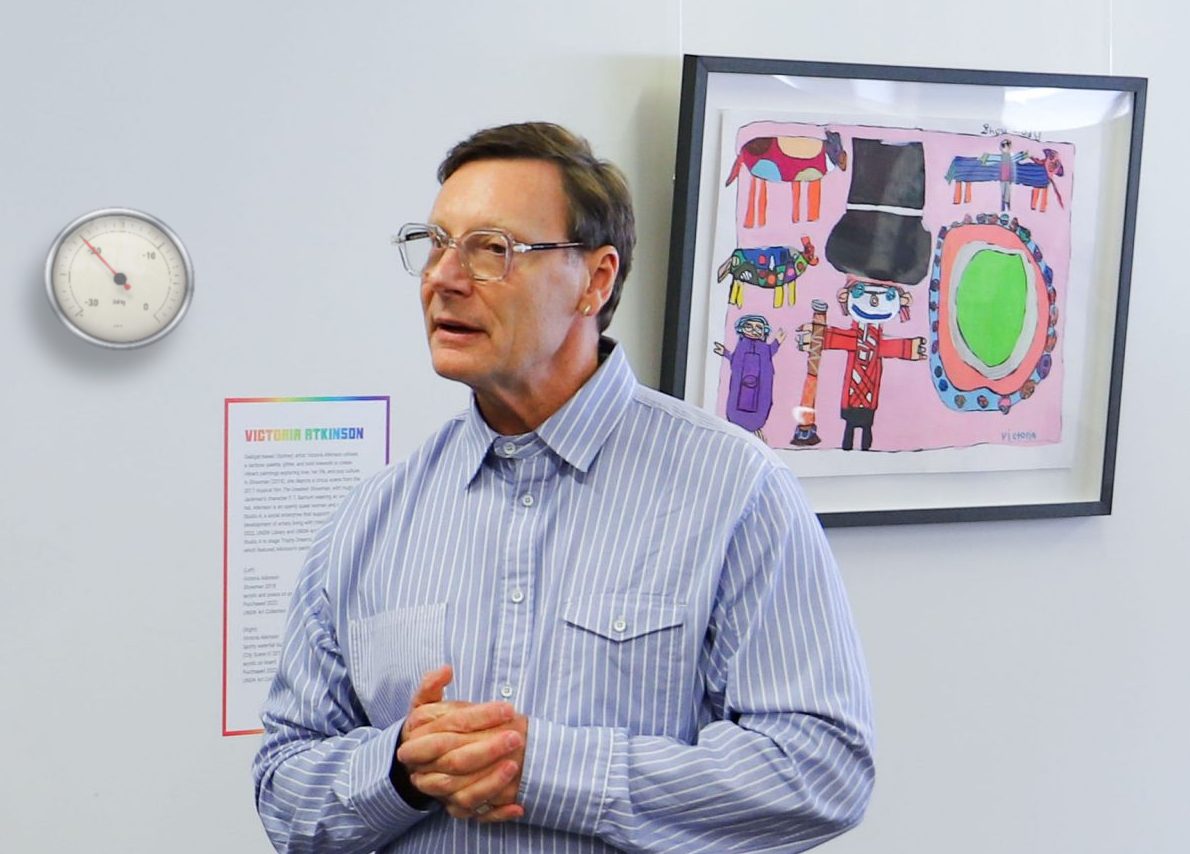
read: {"value": -20, "unit": "inHg"}
